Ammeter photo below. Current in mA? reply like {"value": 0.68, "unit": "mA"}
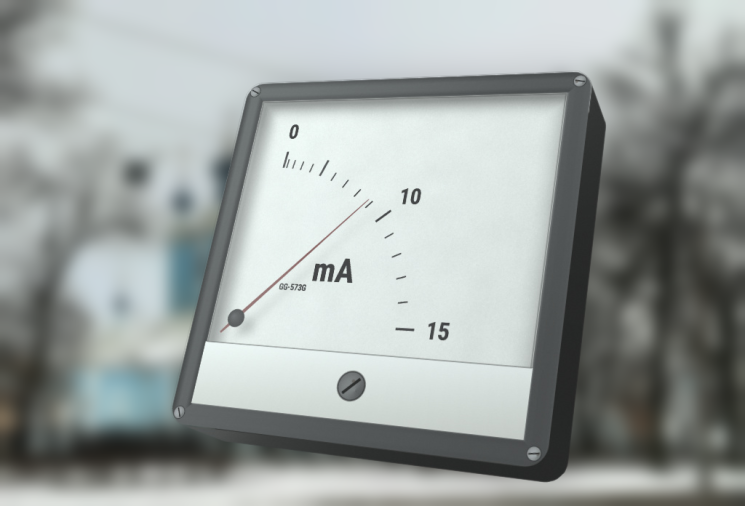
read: {"value": 9, "unit": "mA"}
